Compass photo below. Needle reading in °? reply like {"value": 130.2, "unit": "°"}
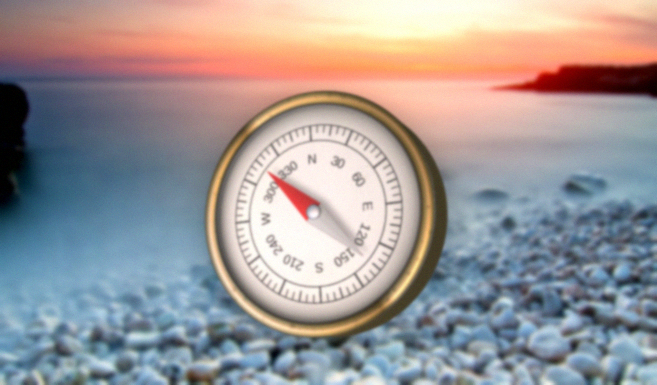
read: {"value": 315, "unit": "°"}
